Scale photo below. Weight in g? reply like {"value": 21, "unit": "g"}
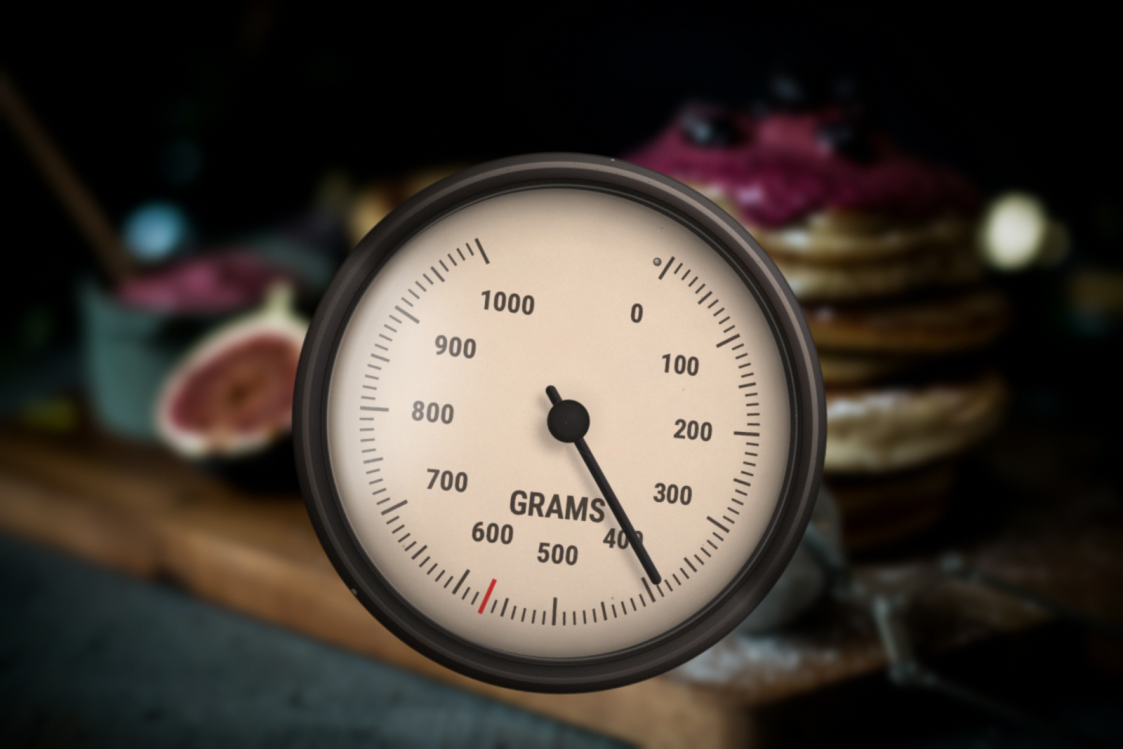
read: {"value": 390, "unit": "g"}
